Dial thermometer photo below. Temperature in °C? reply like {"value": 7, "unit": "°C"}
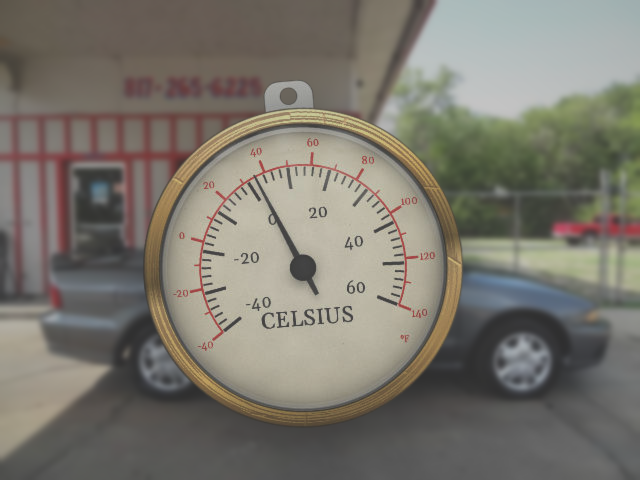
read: {"value": 2, "unit": "°C"}
